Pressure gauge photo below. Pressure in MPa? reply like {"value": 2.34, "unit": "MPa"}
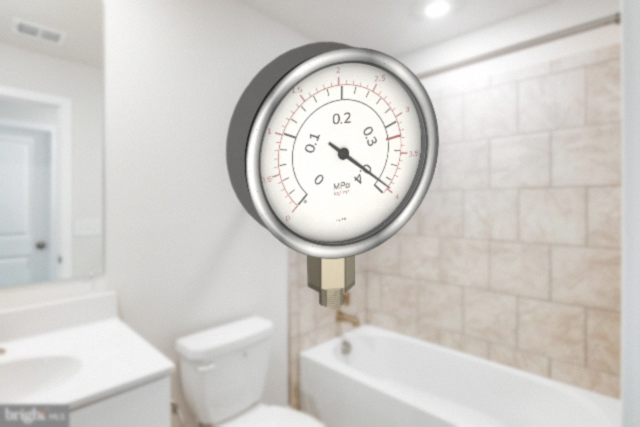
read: {"value": 0.39, "unit": "MPa"}
